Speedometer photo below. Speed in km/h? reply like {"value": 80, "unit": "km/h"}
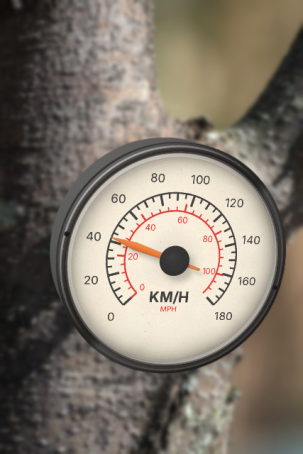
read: {"value": 42.5, "unit": "km/h"}
